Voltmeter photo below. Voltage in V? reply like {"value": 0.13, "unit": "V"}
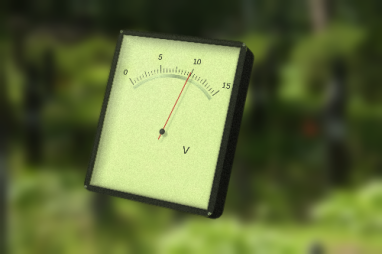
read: {"value": 10, "unit": "V"}
